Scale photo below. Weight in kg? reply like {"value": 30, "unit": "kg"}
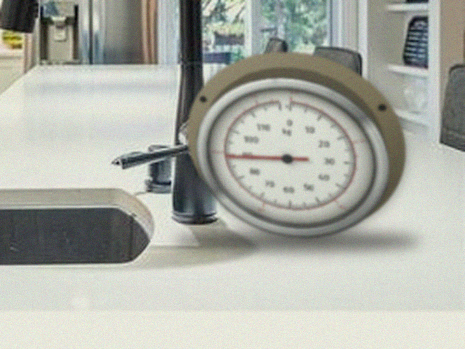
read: {"value": 90, "unit": "kg"}
